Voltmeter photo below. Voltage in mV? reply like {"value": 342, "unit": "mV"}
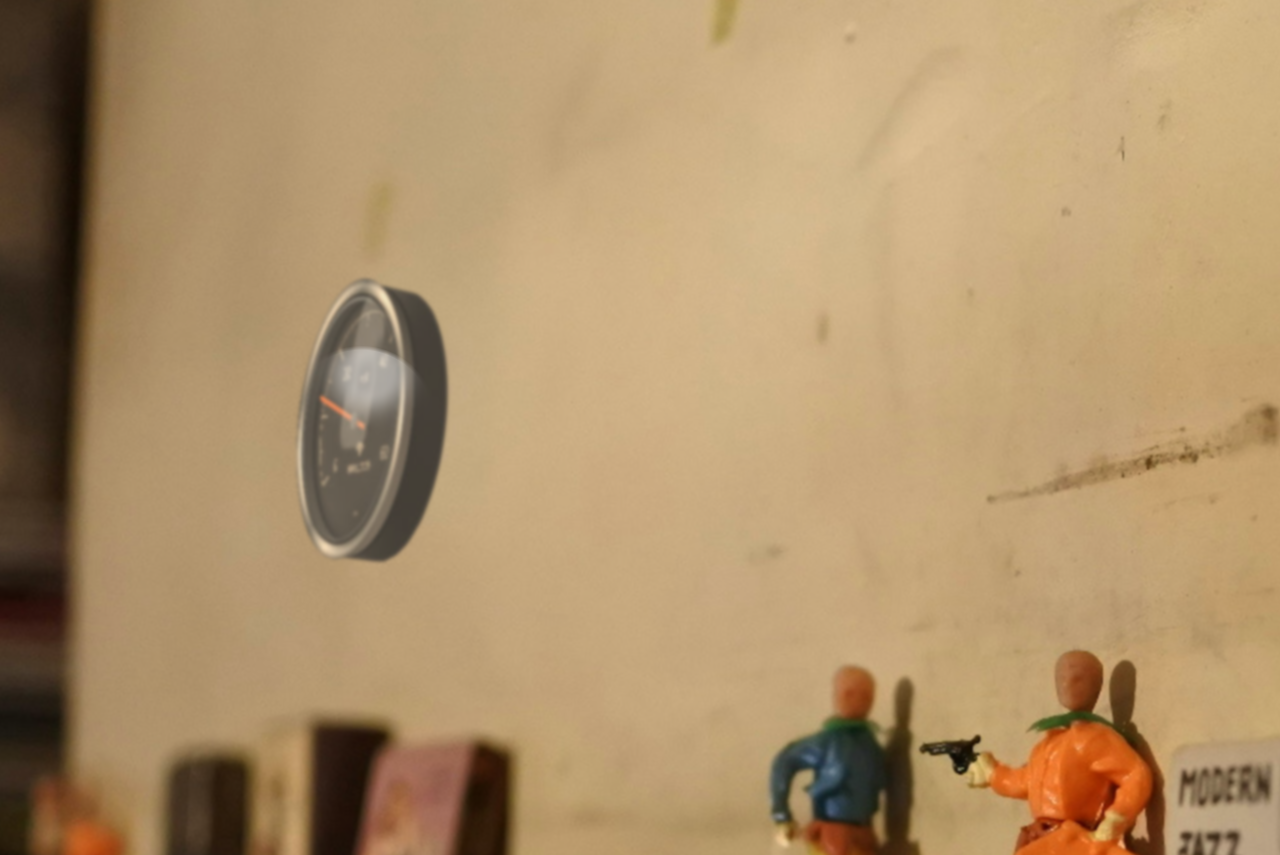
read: {"value": 12.5, "unit": "mV"}
